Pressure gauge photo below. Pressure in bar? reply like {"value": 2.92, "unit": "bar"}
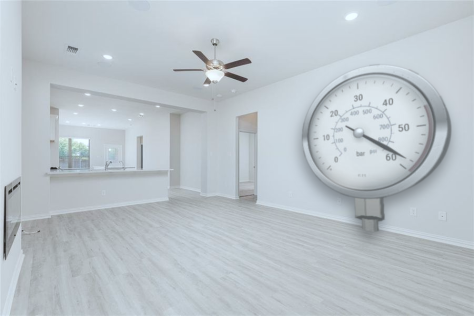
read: {"value": 58, "unit": "bar"}
